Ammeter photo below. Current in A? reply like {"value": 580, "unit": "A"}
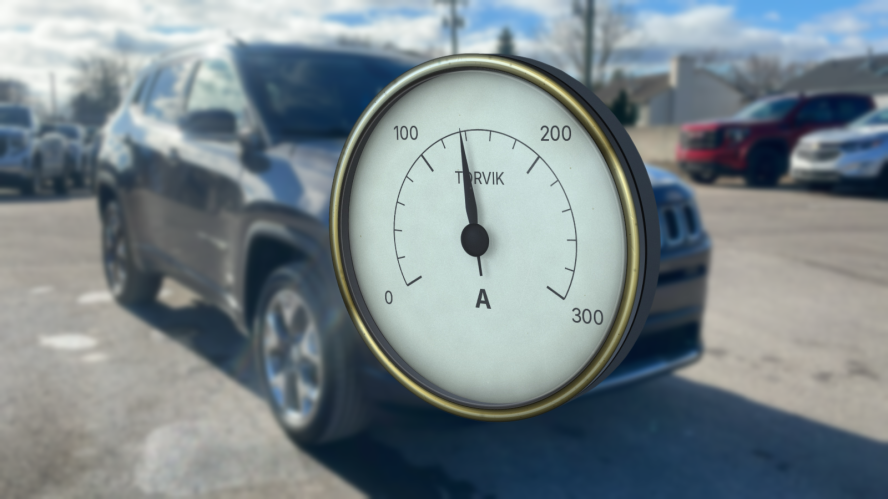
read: {"value": 140, "unit": "A"}
